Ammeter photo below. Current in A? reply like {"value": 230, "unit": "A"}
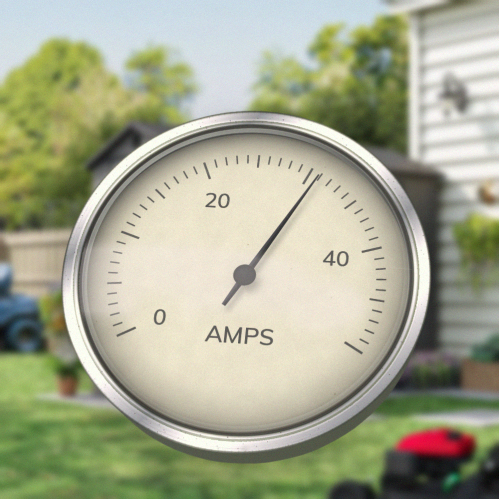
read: {"value": 31, "unit": "A"}
